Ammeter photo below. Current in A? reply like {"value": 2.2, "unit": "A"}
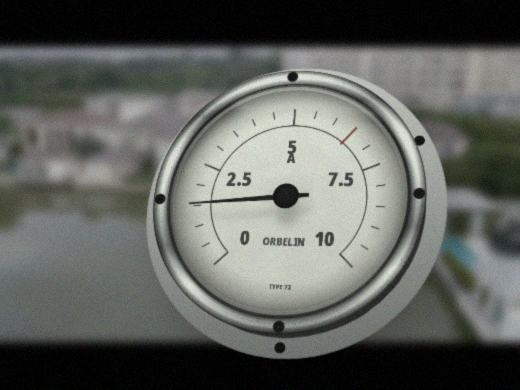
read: {"value": 1.5, "unit": "A"}
